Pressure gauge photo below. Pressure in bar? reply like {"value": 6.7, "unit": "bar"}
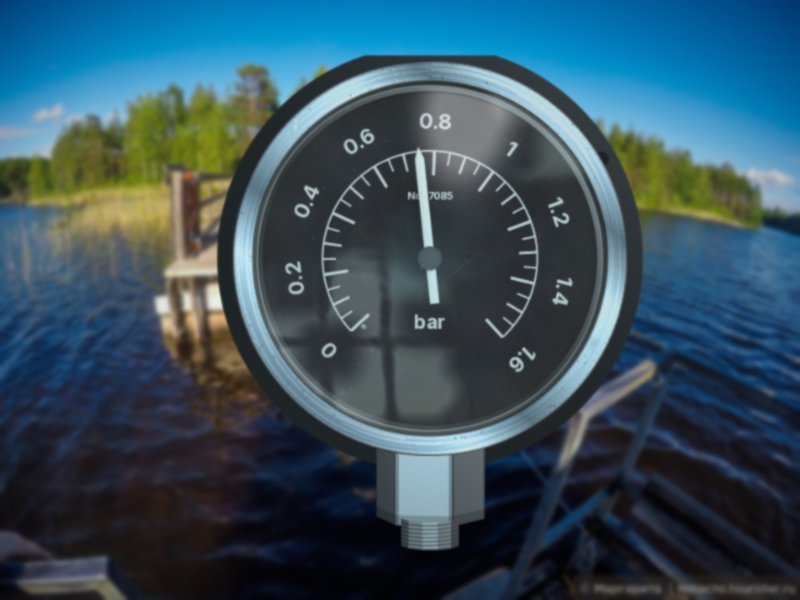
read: {"value": 0.75, "unit": "bar"}
